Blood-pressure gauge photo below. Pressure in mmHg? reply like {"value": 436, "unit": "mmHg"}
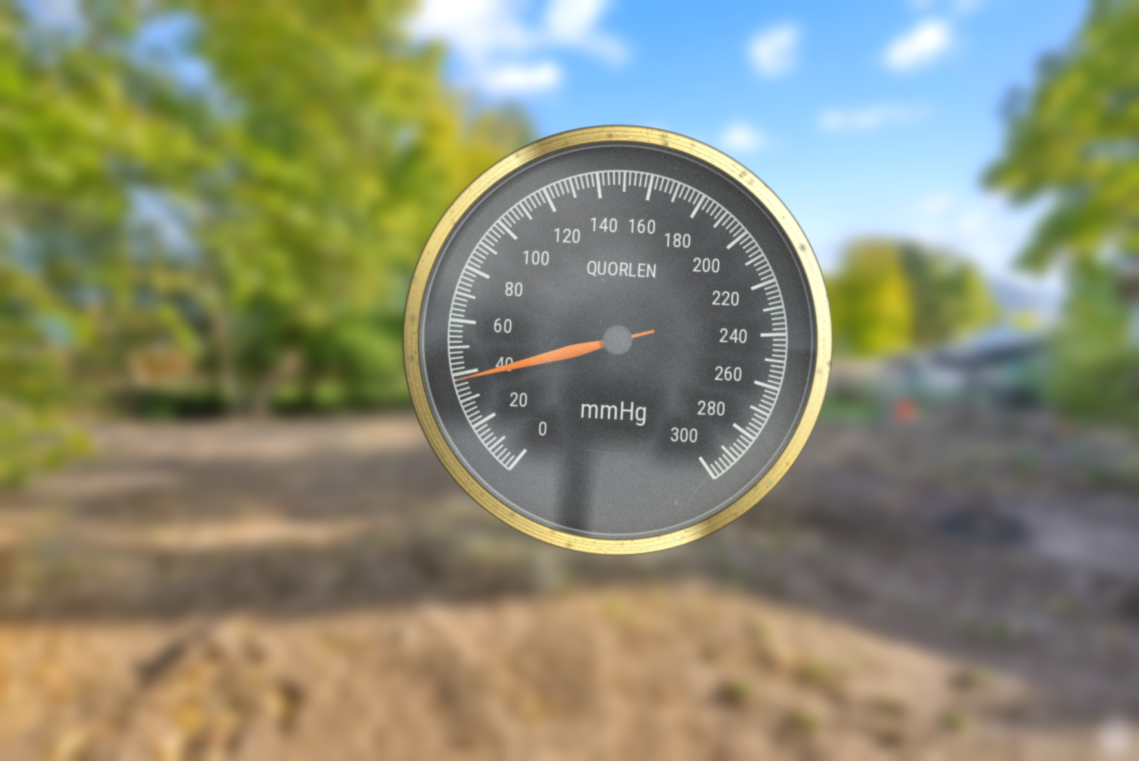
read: {"value": 38, "unit": "mmHg"}
